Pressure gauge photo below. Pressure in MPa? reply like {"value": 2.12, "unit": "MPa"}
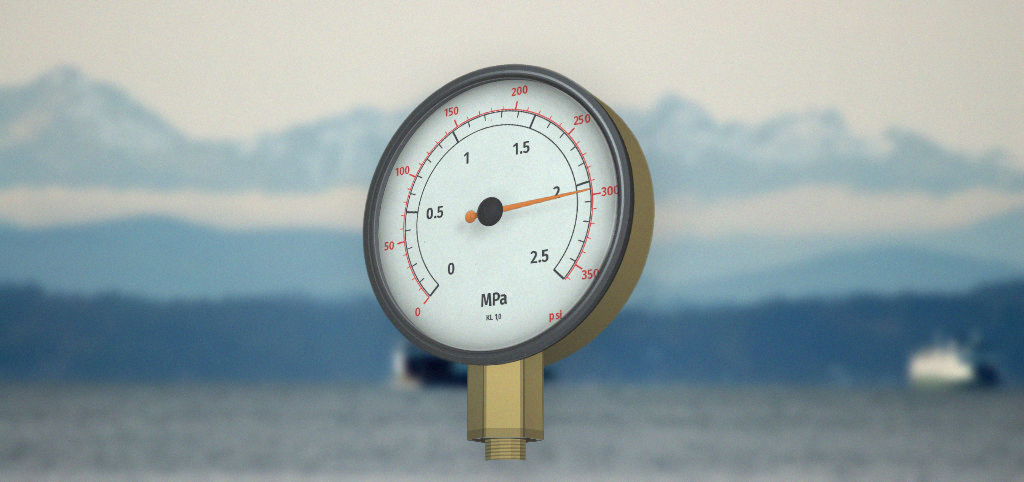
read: {"value": 2.05, "unit": "MPa"}
